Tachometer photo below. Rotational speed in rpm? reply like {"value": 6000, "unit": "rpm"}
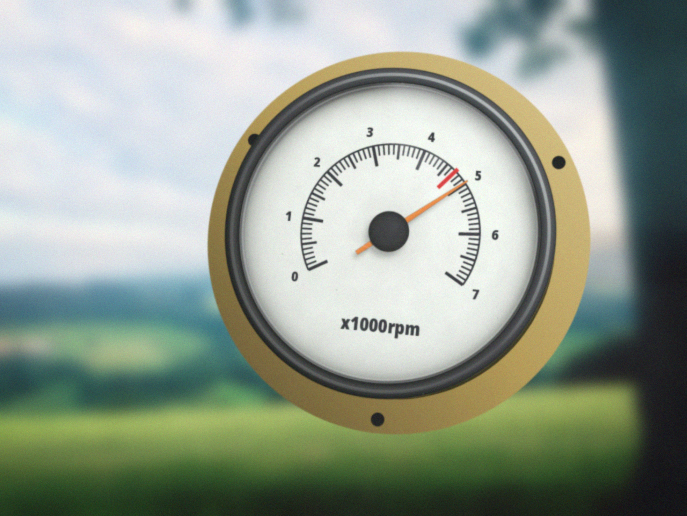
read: {"value": 5000, "unit": "rpm"}
